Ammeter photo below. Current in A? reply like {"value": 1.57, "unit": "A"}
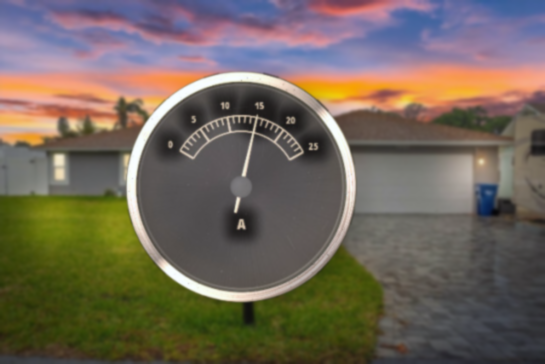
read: {"value": 15, "unit": "A"}
